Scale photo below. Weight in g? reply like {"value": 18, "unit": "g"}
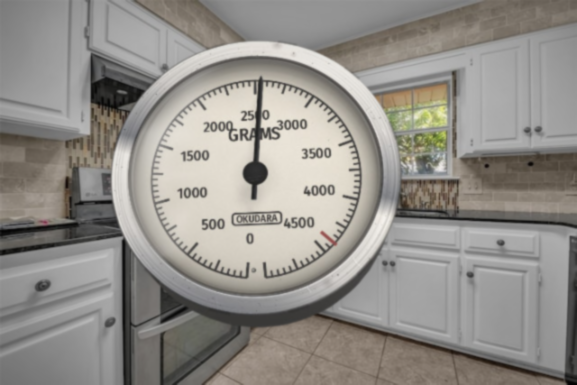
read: {"value": 2550, "unit": "g"}
